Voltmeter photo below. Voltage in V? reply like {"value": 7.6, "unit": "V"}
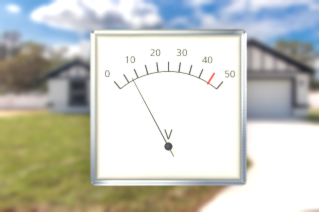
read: {"value": 7.5, "unit": "V"}
